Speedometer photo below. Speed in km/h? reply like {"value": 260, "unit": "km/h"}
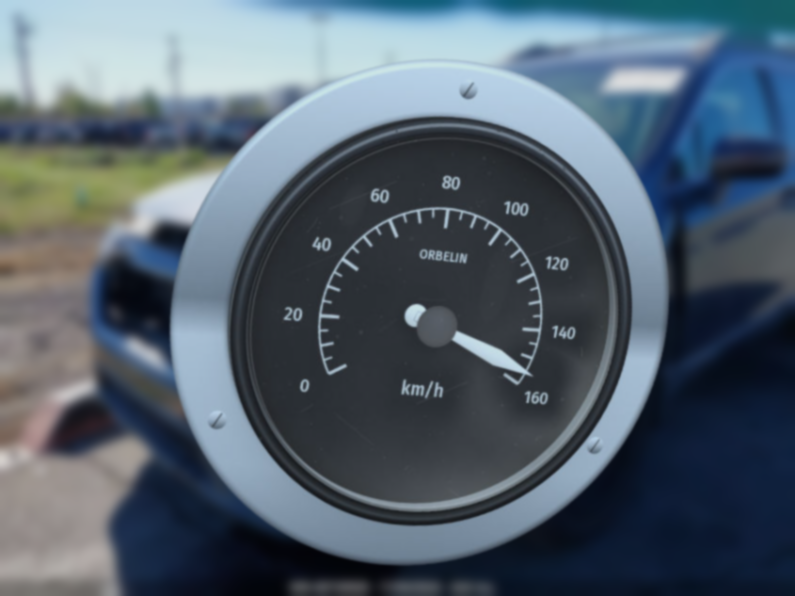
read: {"value": 155, "unit": "km/h"}
